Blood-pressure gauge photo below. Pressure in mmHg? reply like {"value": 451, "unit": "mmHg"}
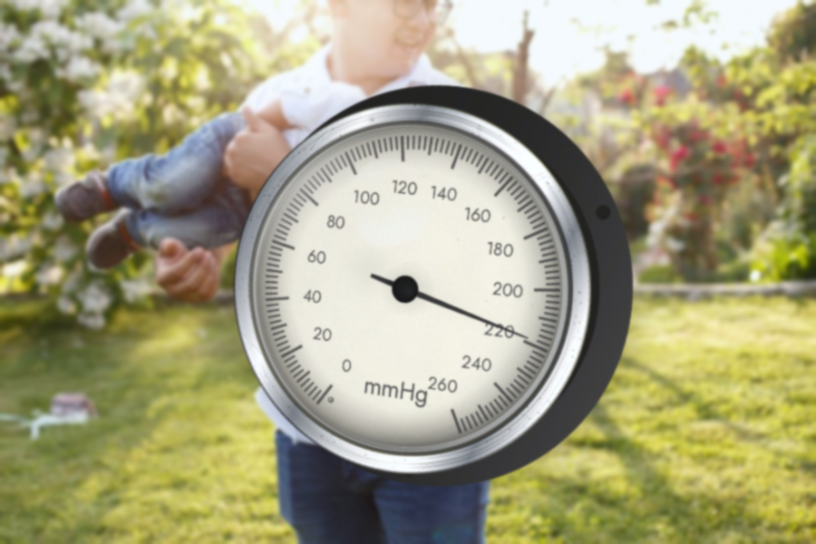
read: {"value": 218, "unit": "mmHg"}
